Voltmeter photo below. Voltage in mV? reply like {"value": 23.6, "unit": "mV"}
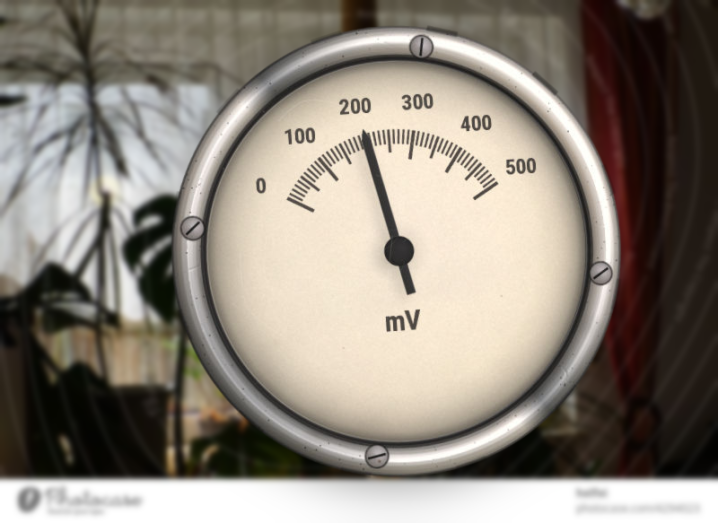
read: {"value": 200, "unit": "mV"}
